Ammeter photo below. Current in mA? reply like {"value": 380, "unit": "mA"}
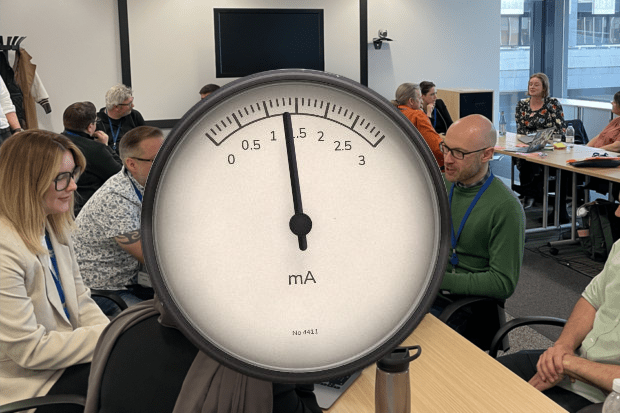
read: {"value": 1.3, "unit": "mA"}
